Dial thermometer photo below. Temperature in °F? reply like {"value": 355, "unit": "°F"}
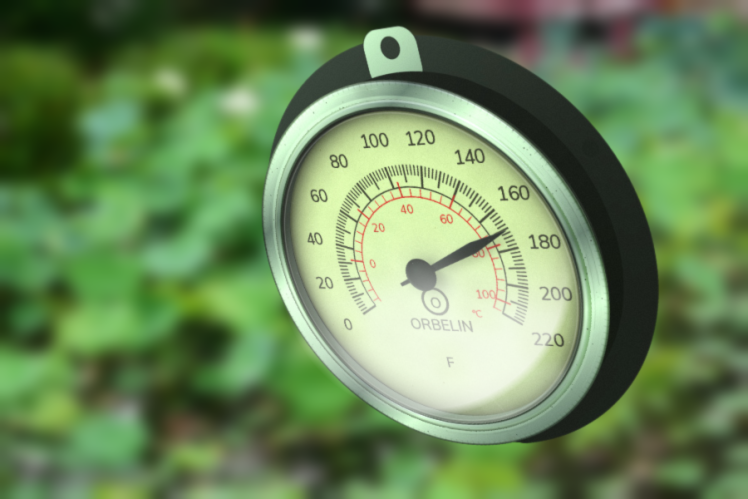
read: {"value": 170, "unit": "°F"}
